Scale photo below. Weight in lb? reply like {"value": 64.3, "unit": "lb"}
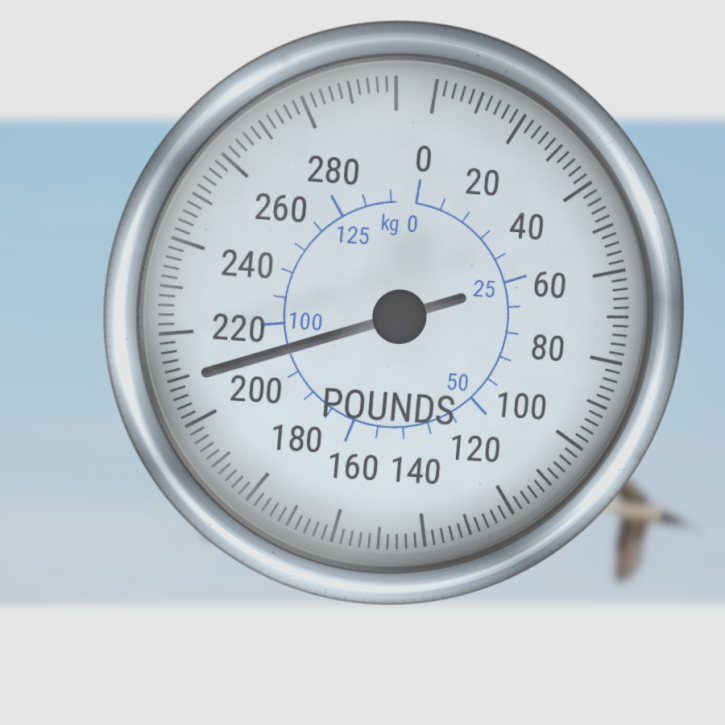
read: {"value": 210, "unit": "lb"}
